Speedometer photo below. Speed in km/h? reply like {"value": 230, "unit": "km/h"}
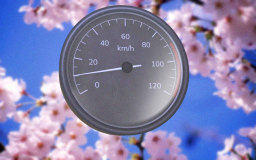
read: {"value": 10, "unit": "km/h"}
